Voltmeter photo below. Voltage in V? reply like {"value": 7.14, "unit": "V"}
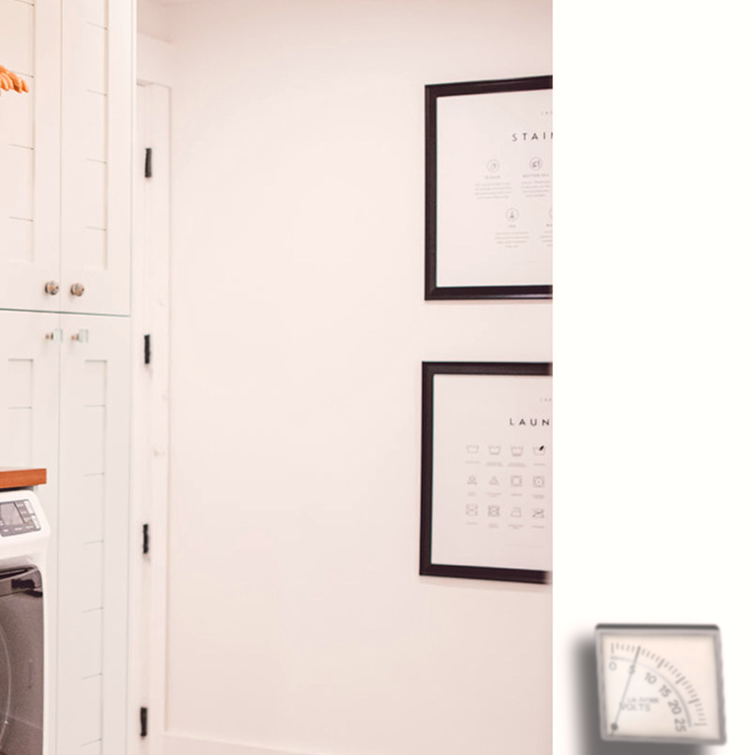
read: {"value": 5, "unit": "V"}
